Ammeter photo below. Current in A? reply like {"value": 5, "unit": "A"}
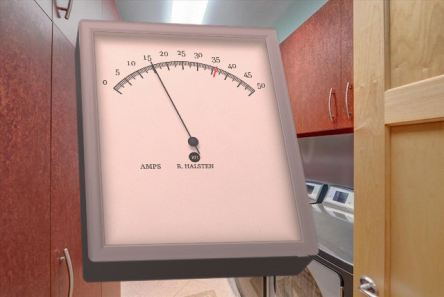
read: {"value": 15, "unit": "A"}
